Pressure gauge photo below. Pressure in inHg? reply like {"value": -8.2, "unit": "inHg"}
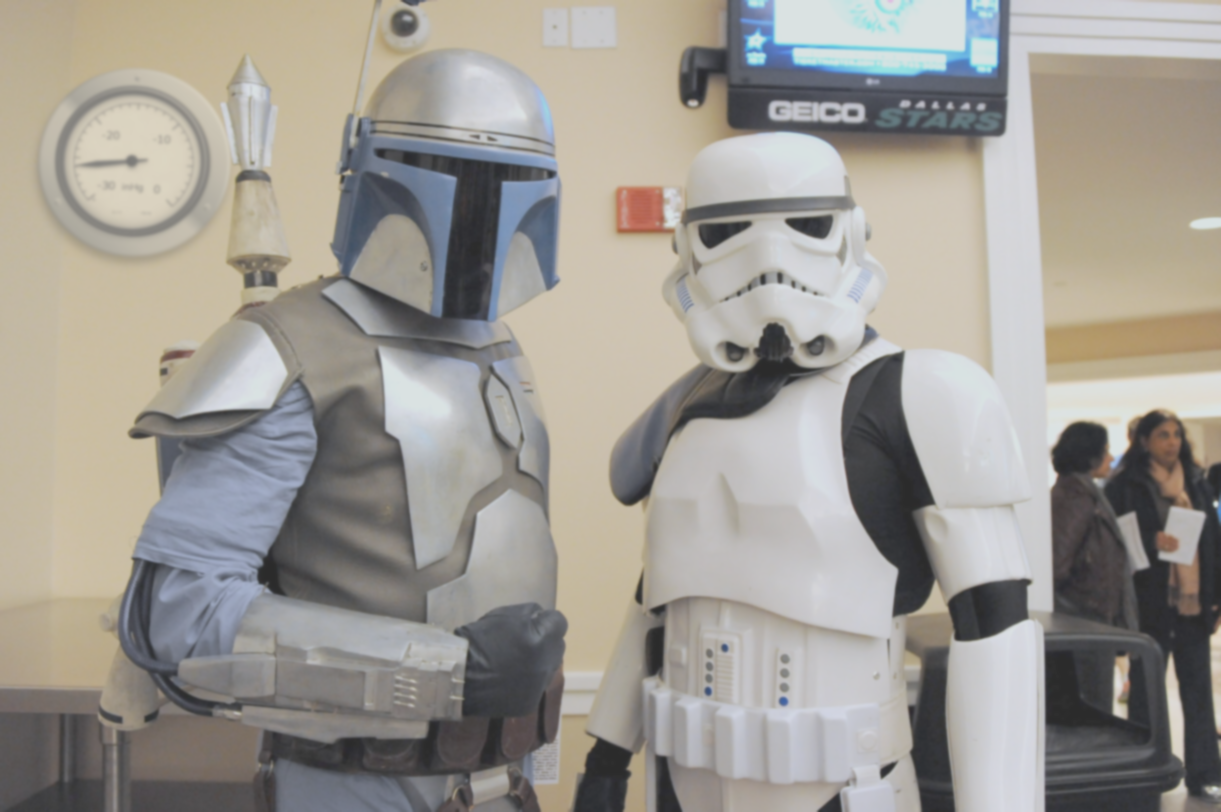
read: {"value": -26, "unit": "inHg"}
